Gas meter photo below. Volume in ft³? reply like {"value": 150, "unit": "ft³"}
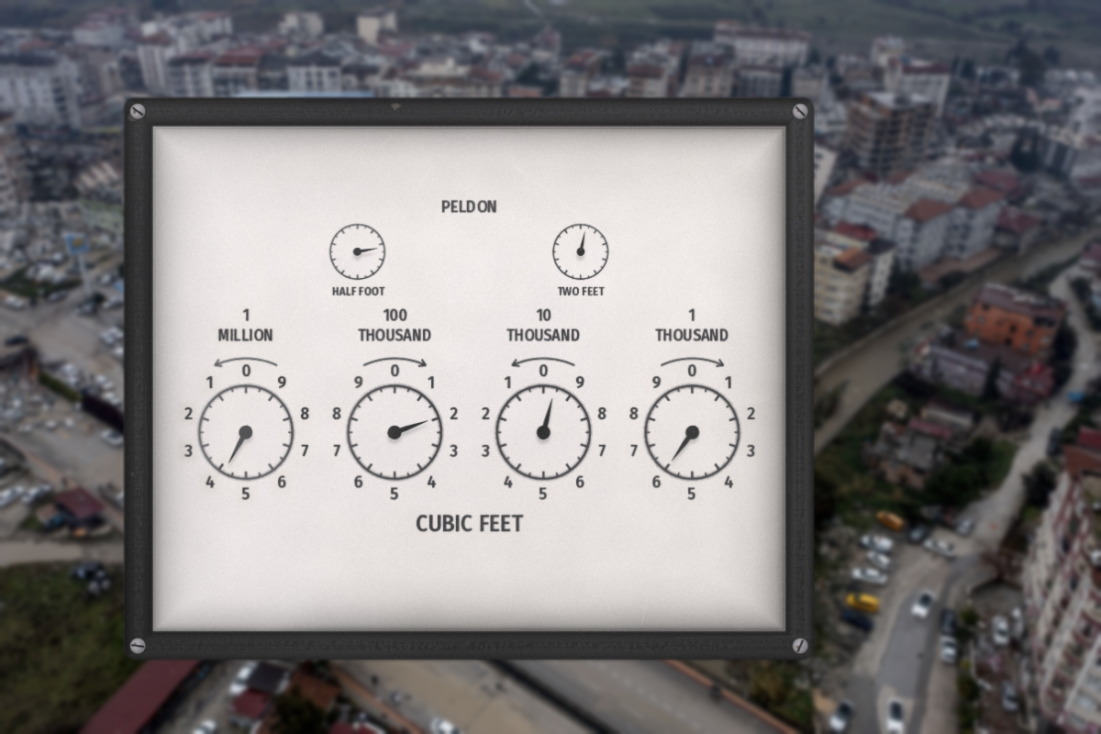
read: {"value": 419600, "unit": "ft³"}
